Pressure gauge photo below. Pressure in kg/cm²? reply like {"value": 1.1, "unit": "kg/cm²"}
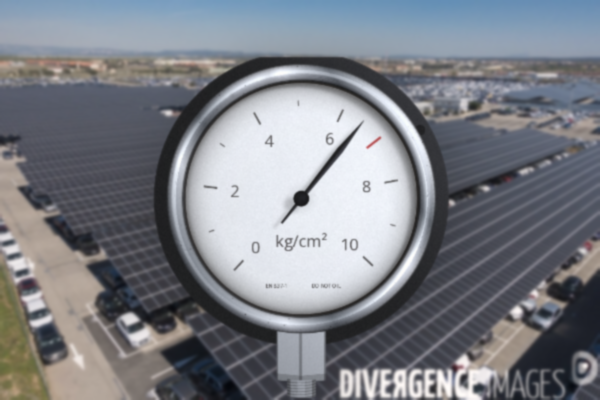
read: {"value": 6.5, "unit": "kg/cm²"}
